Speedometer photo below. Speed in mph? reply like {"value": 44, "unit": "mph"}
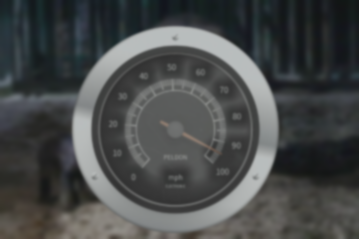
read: {"value": 95, "unit": "mph"}
